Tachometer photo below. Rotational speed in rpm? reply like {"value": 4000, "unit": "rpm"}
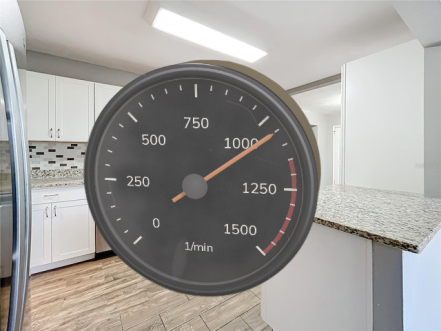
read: {"value": 1050, "unit": "rpm"}
